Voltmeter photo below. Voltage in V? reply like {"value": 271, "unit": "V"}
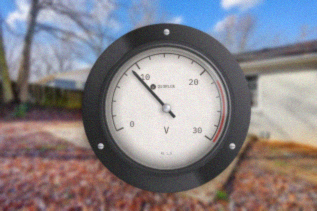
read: {"value": 9, "unit": "V"}
